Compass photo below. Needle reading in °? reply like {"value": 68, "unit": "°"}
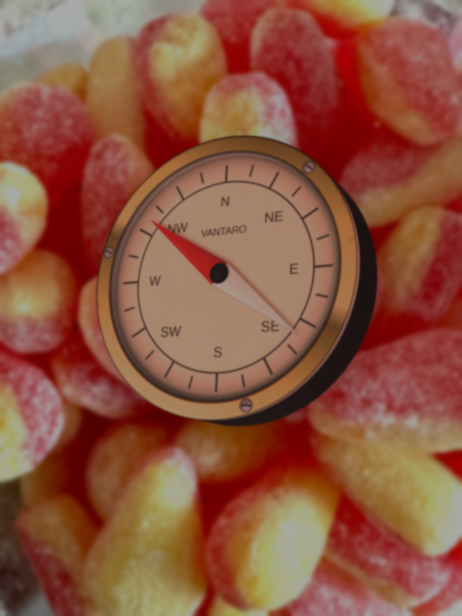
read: {"value": 307.5, "unit": "°"}
